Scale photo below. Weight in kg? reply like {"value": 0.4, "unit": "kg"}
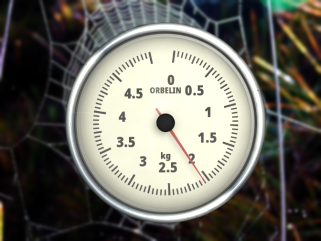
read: {"value": 2.05, "unit": "kg"}
